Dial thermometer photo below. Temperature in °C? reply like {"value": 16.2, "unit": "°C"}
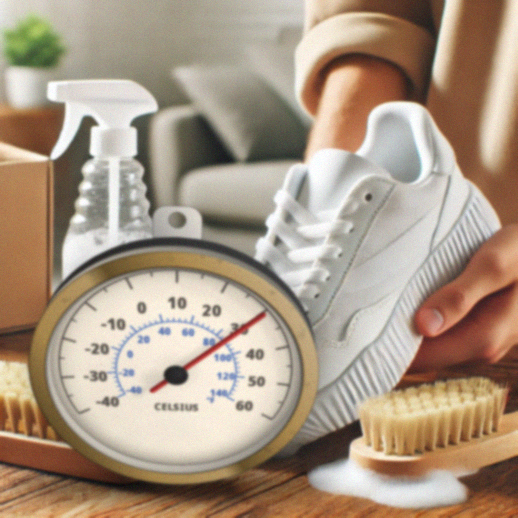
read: {"value": 30, "unit": "°C"}
